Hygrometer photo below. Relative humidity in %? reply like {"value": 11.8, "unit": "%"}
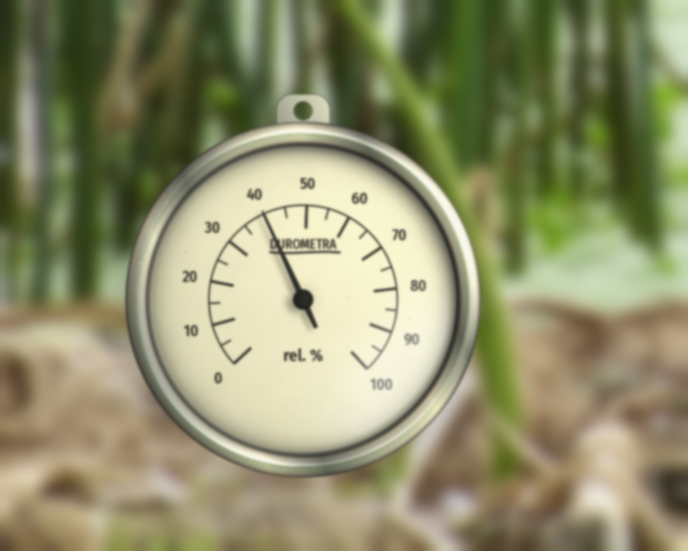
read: {"value": 40, "unit": "%"}
